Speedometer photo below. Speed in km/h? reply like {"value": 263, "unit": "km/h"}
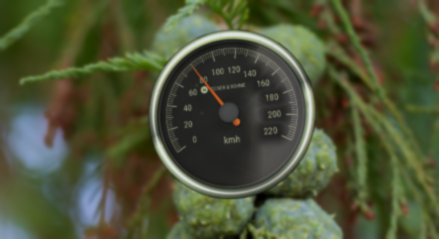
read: {"value": 80, "unit": "km/h"}
